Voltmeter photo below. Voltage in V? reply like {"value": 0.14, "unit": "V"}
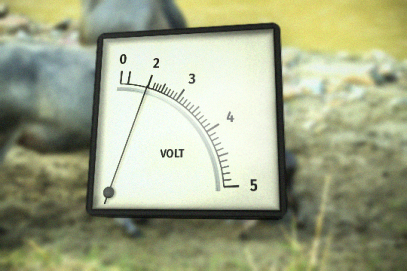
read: {"value": 2, "unit": "V"}
